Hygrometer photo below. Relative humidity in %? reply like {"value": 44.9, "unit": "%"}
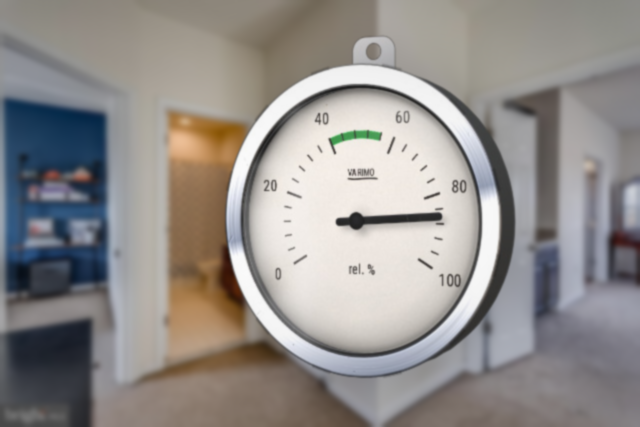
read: {"value": 86, "unit": "%"}
